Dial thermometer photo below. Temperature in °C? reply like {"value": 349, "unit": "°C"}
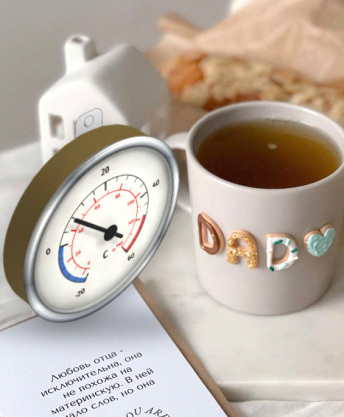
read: {"value": 8, "unit": "°C"}
